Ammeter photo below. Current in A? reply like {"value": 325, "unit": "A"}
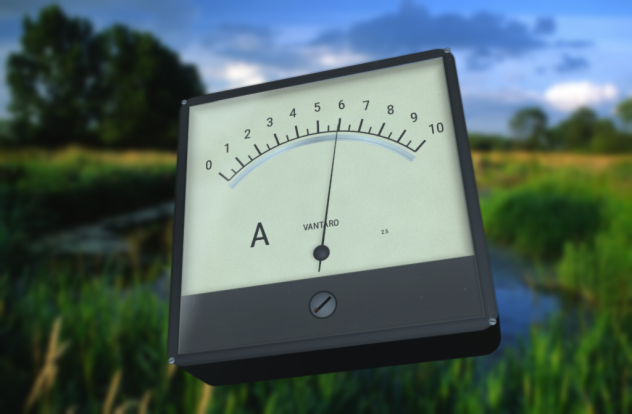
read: {"value": 6, "unit": "A"}
